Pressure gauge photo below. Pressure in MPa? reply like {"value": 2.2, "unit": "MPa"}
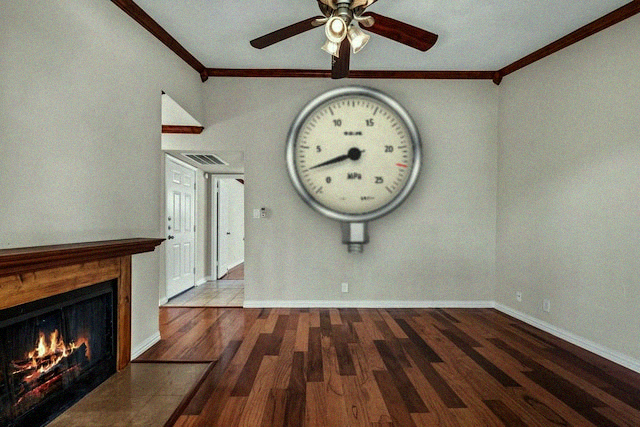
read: {"value": 2.5, "unit": "MPa"}
